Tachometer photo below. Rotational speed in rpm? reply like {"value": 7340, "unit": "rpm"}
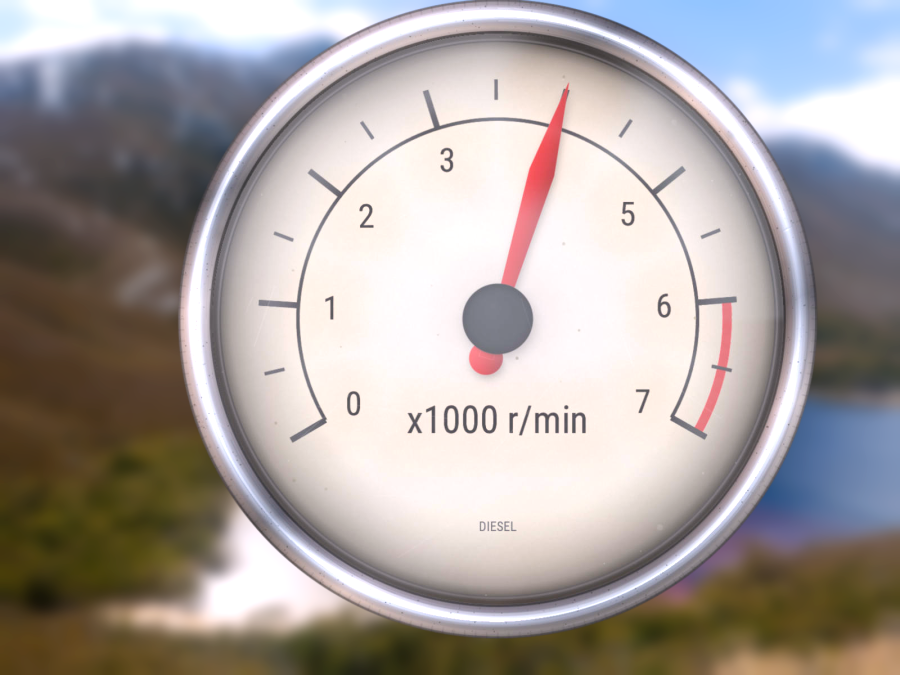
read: {"value": 4000, "unit": "rpm"}
